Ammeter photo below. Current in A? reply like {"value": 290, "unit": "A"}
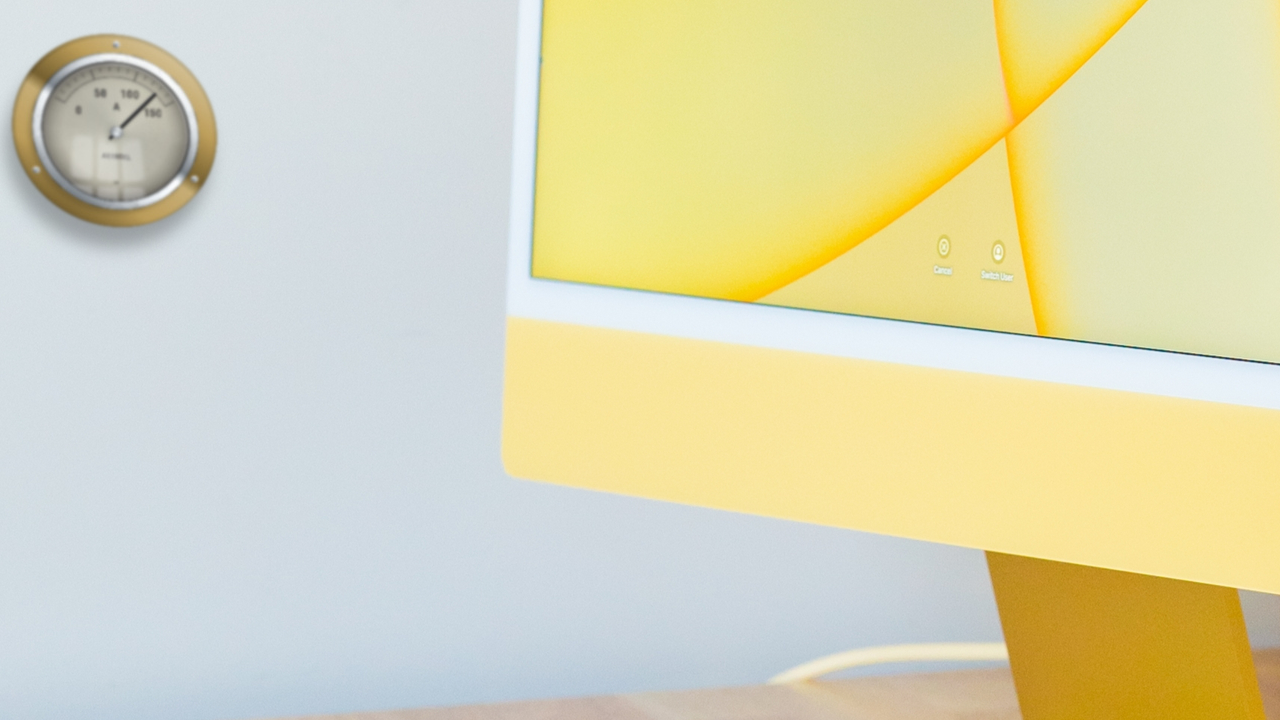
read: {"value": 130, "unit": "A"}
